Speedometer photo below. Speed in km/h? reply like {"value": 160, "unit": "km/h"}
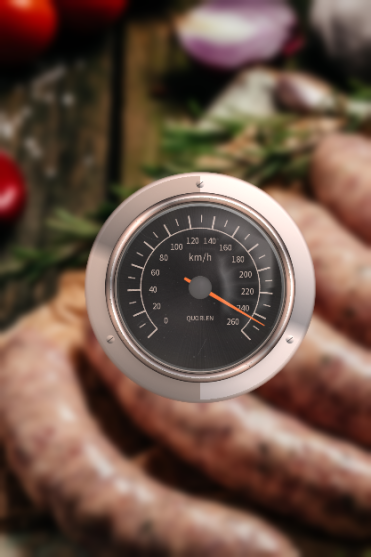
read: {"value": 245, "unit": "km/h"}
